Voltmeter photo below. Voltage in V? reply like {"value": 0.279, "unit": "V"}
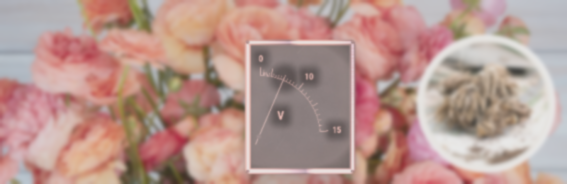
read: {"value": 7.5, "unit": "V"}
